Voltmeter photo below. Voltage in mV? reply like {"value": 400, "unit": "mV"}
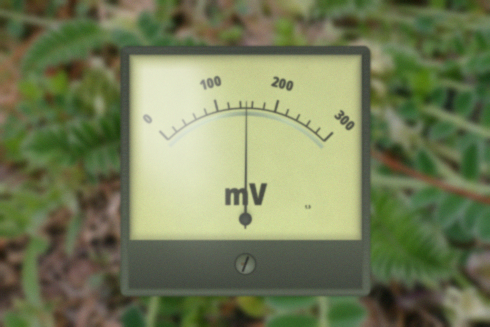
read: {"value": 150, "unit": "mV"}
